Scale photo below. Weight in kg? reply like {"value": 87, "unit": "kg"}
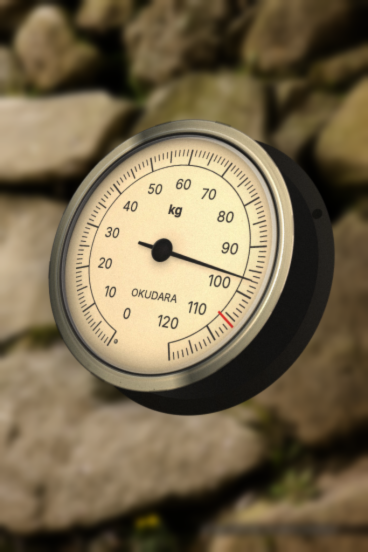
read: {"value": 97, "unit": "kg"}
